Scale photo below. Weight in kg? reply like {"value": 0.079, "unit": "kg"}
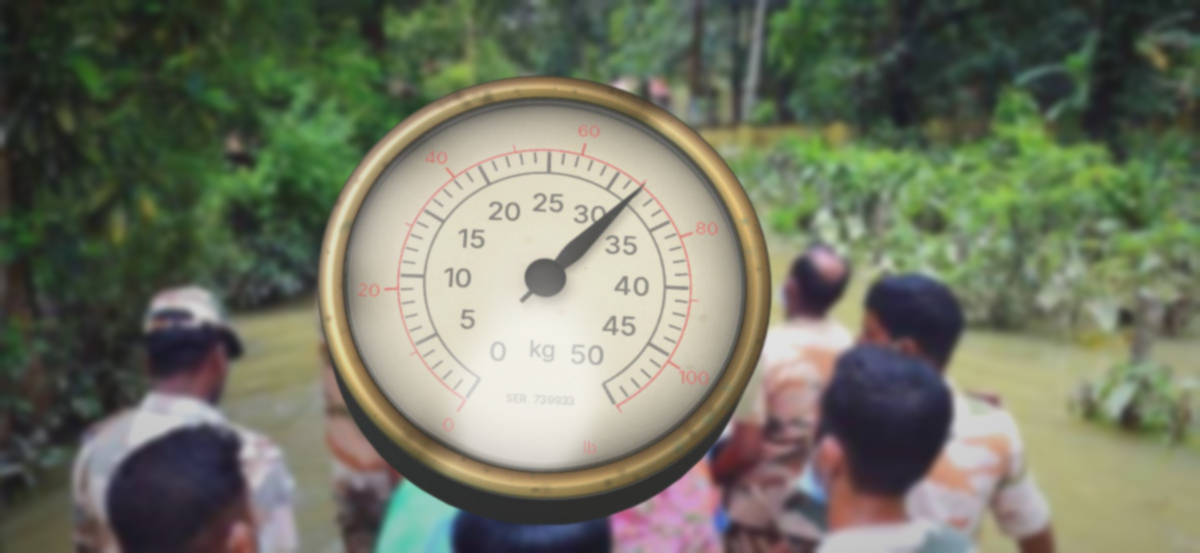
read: {"value": 32, "unit": "kg"}
